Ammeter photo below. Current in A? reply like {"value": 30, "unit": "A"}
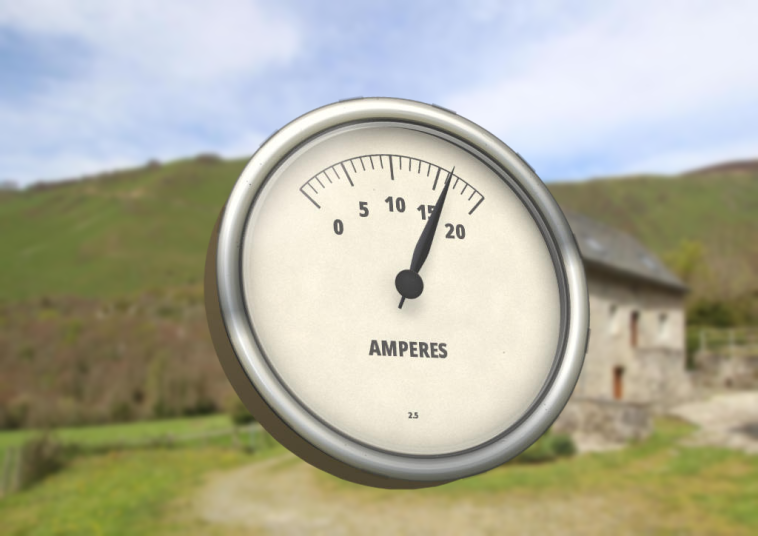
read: {"value": 16, "unit": "A"}
